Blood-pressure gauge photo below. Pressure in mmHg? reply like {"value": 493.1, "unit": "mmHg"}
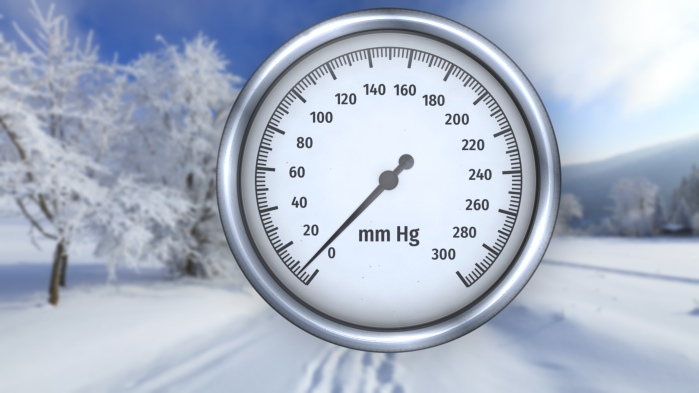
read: {"value": 6, "unit": "mmHg"}
